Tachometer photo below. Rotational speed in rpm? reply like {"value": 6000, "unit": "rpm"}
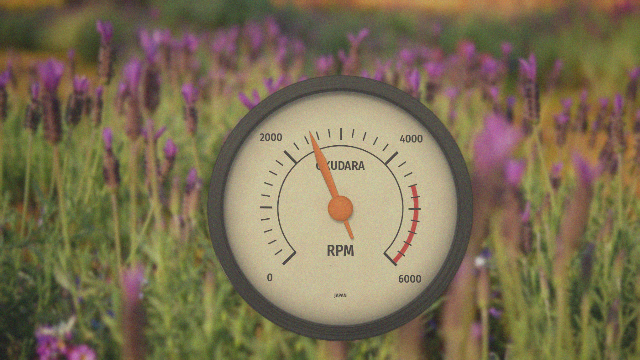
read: {"value": 2500, "unit": "rpm"}
